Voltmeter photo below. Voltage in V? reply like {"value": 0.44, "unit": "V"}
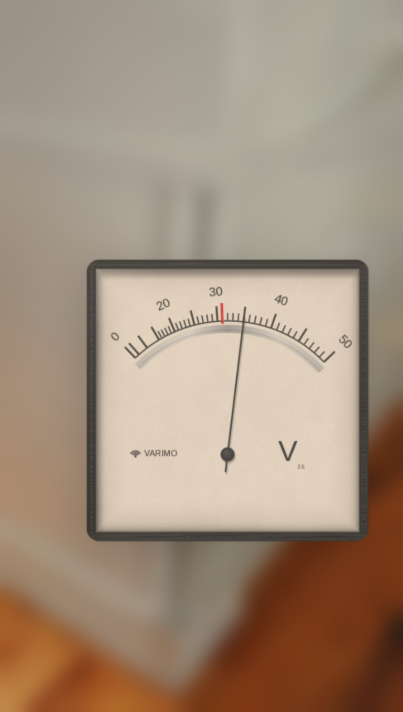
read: {"value": 35, "unit": "V"}
